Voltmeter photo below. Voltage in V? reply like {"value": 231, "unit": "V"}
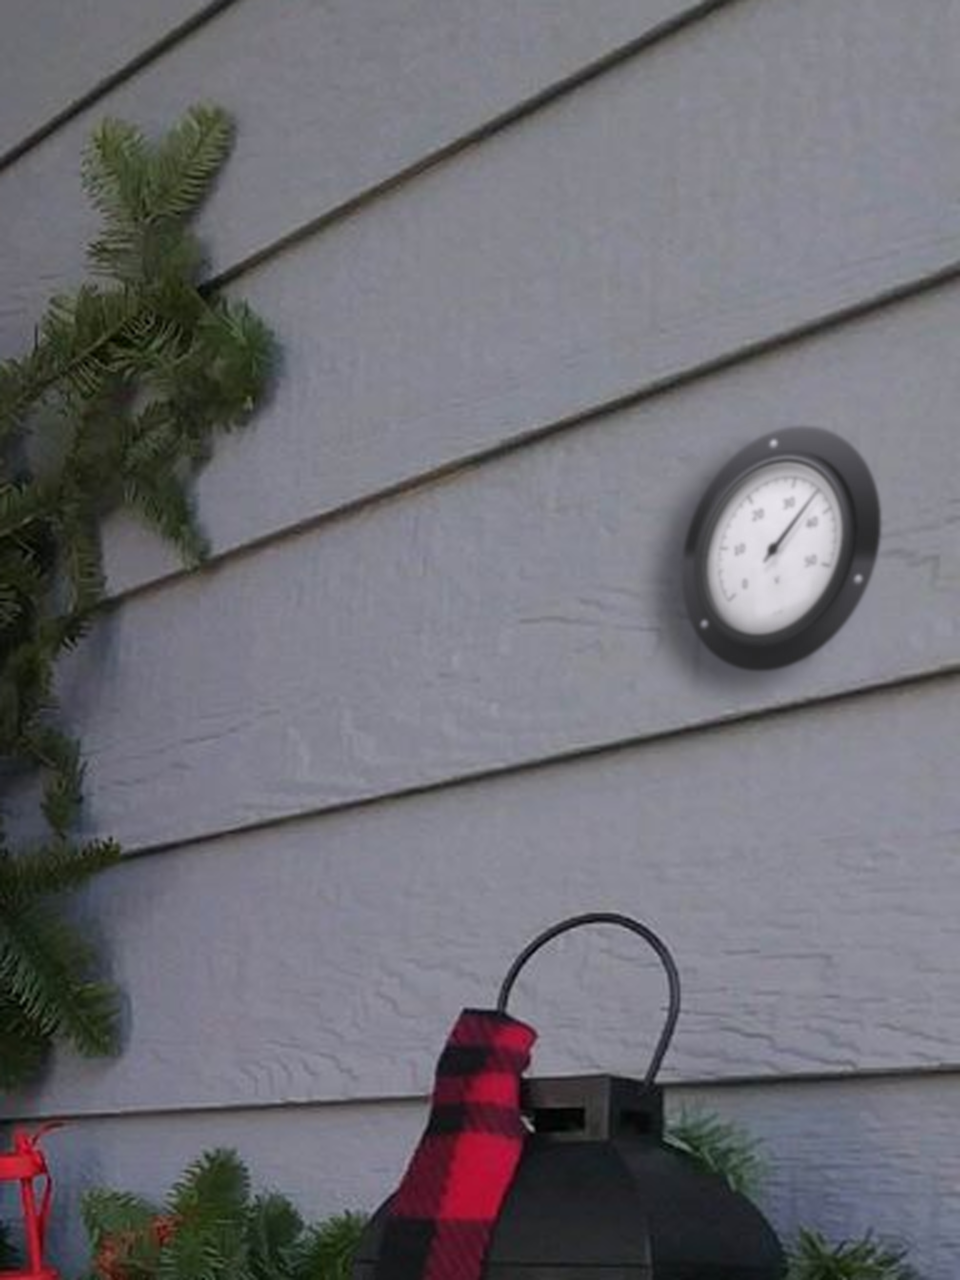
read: {"value": 36, "unit": "V"}
